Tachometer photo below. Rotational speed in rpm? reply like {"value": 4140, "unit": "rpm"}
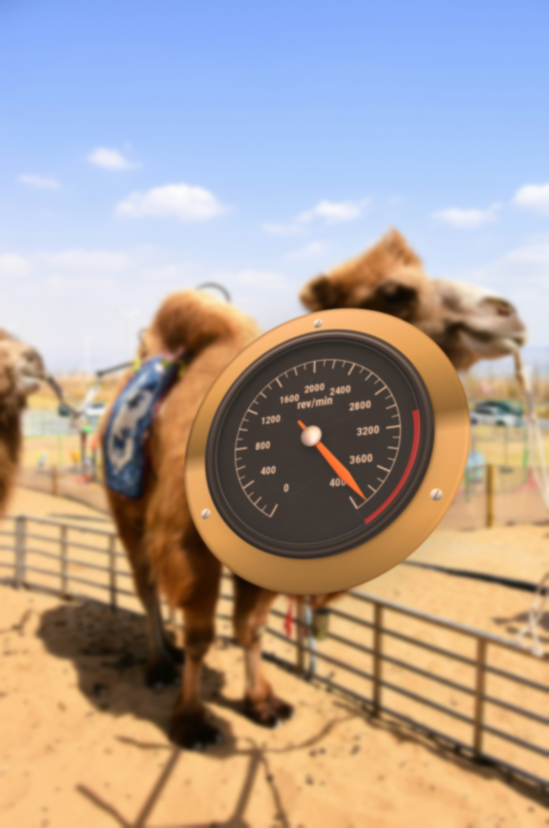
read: {"value": 3900, "unit": "rpm"}
